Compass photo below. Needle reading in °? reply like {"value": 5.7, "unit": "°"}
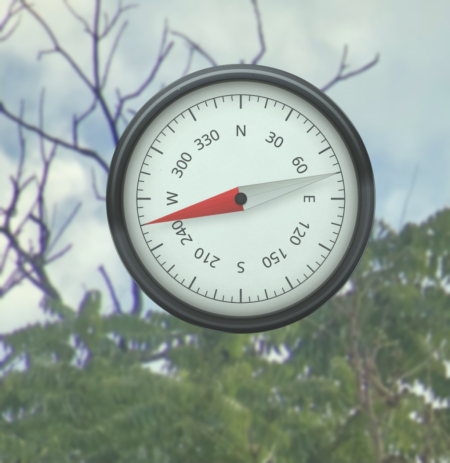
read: {"value": 255, "unit": "°"}
